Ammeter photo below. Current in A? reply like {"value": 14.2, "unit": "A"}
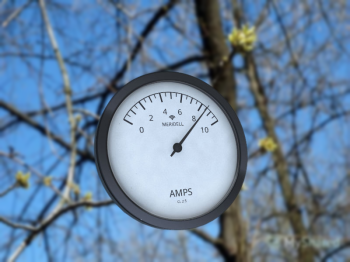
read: {"value": 8.5, "unit": "A"}
